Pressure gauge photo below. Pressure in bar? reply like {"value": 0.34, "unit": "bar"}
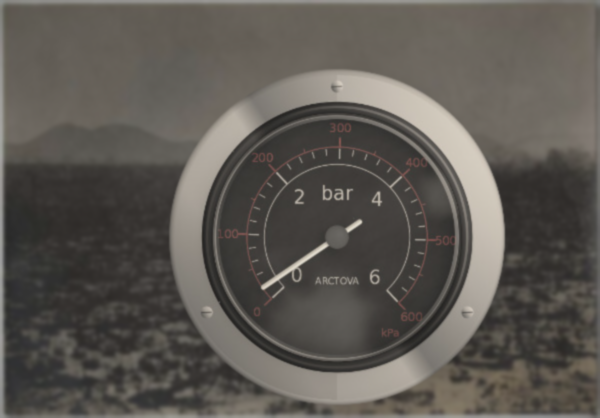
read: {"value": 0.2, "unit": "bar"}
